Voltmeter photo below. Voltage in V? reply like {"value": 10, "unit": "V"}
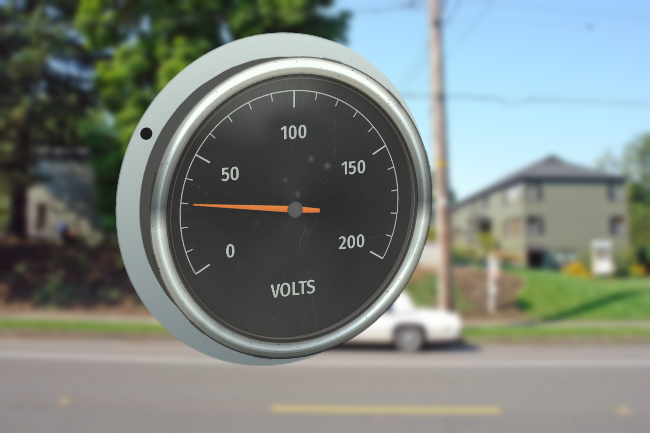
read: {"value": 30, "unit": "V"}
